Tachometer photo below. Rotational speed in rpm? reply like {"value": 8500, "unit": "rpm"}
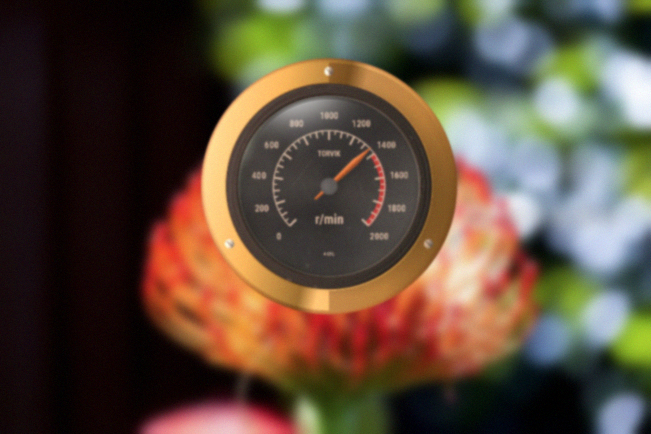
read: {"value": 1350, "unit": "rpm"}
